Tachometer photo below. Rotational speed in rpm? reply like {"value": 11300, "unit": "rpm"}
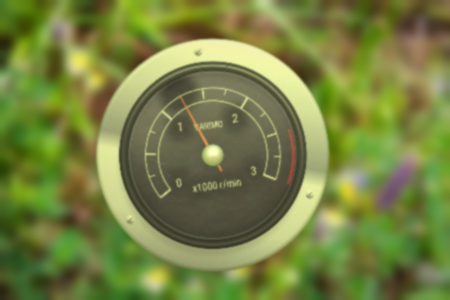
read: {"value": 1250, "unit": "rpm"}
